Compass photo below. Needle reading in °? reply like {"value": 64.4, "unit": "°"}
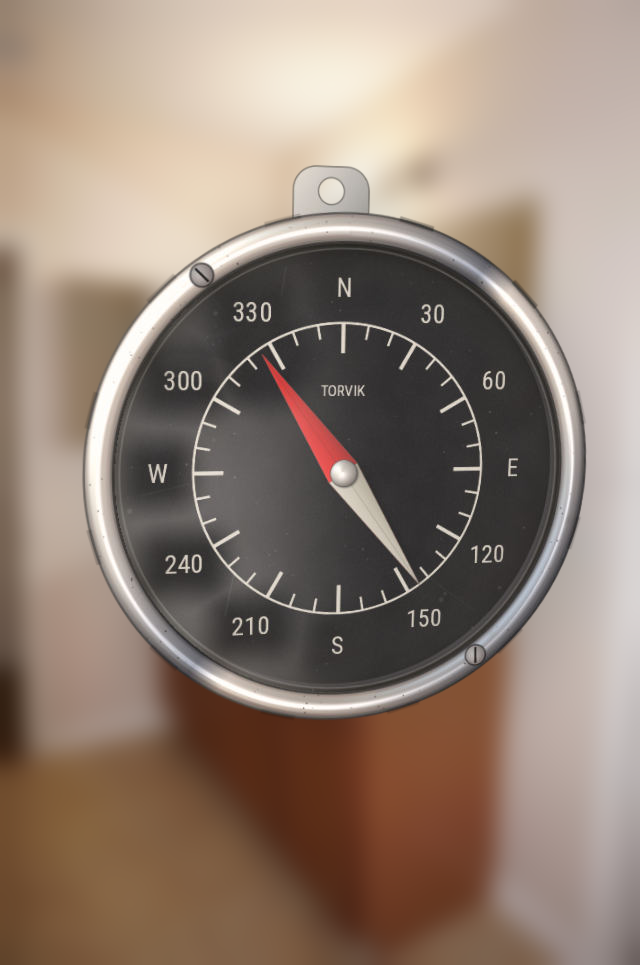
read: {"value": 325, "unit": "°"}
